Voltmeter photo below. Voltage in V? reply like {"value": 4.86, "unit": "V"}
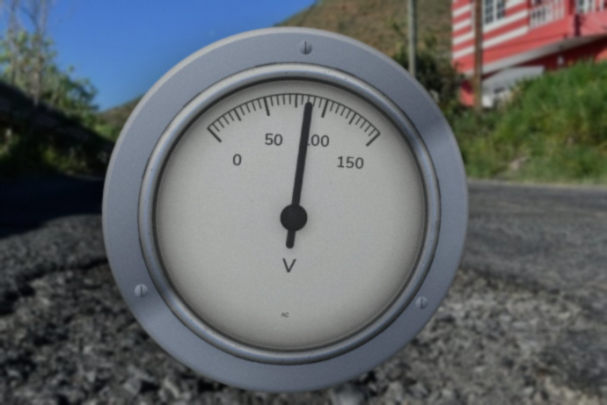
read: {"value": 85, "unit": "V"}
